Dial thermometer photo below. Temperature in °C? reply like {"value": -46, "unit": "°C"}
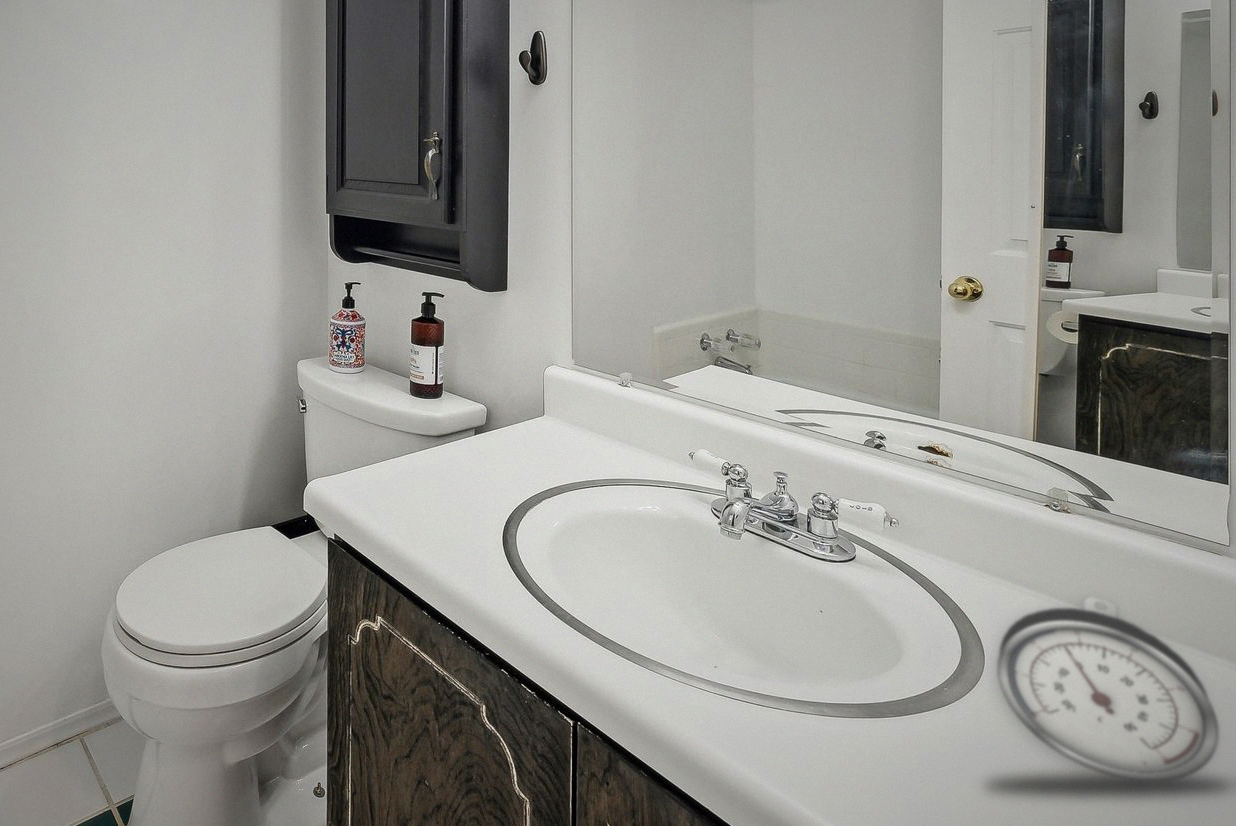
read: {"value": 0, "unit": "°C"}
